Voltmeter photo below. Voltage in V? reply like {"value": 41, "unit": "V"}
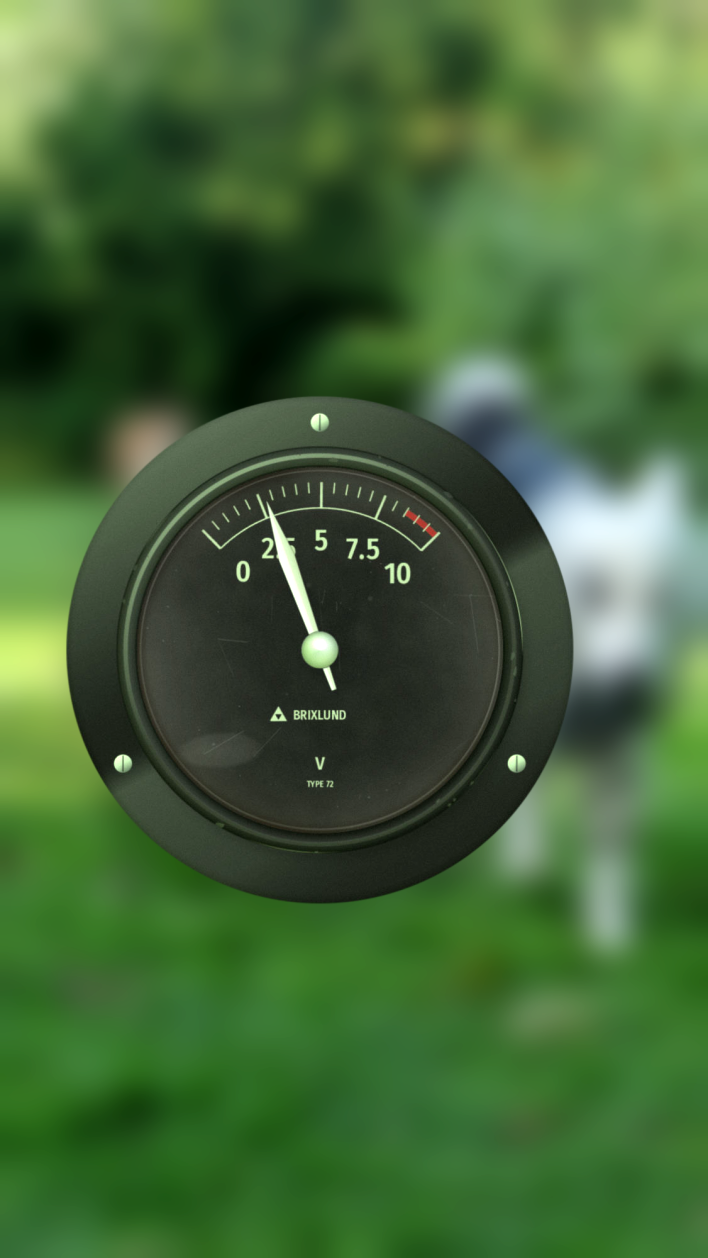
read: {"value": 2.75, "unit": "V"}
